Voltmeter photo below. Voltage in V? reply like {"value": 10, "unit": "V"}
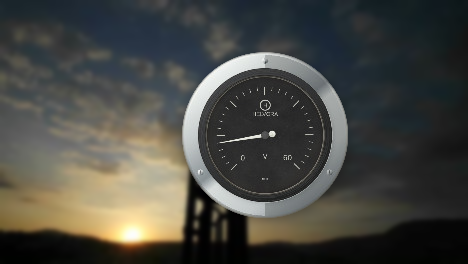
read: {"value": 8, "unit": "V"}
